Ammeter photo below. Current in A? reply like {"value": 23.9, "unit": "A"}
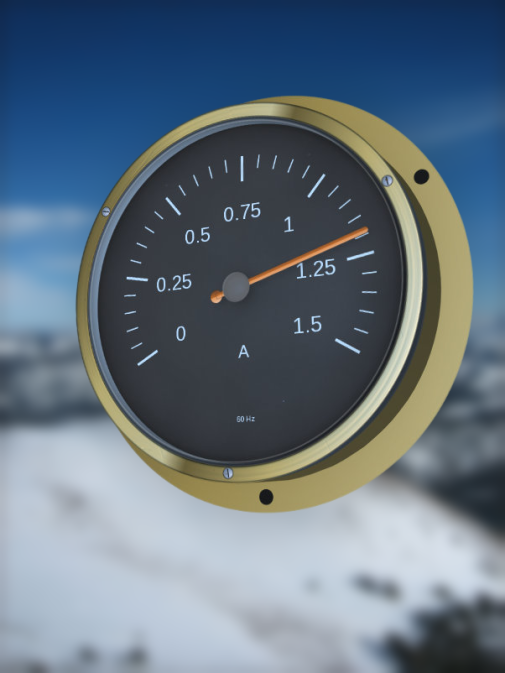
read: {"value": 1.2, "unit": "A"}
